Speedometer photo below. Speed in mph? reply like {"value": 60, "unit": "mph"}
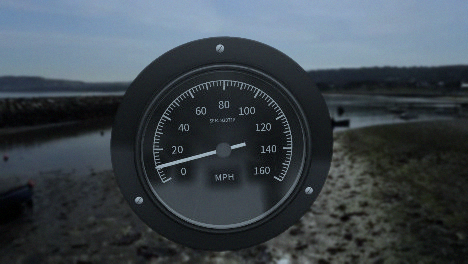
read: {"value": 10, "unit": "mph"}
